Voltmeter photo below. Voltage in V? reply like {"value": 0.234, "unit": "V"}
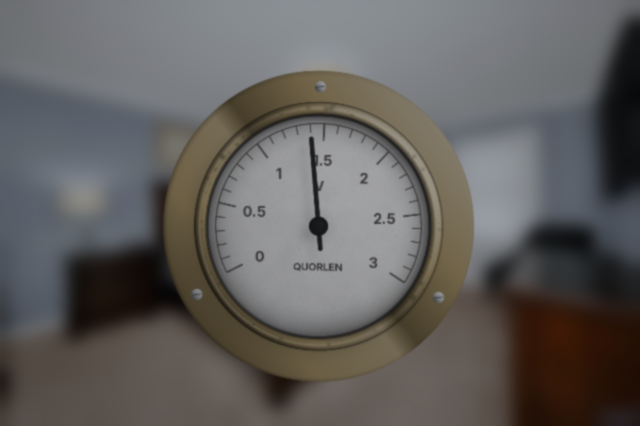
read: {"value": 1.4, "unit": "V"}
